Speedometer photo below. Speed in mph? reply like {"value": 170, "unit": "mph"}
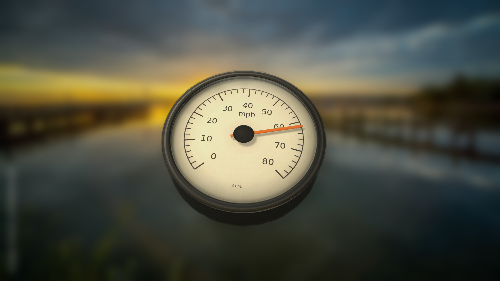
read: {"value": 62, "unit": "mph"}
